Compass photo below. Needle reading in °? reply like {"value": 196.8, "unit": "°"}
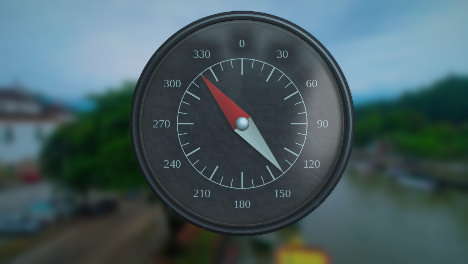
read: {"value": 320, "unit": "°"}
